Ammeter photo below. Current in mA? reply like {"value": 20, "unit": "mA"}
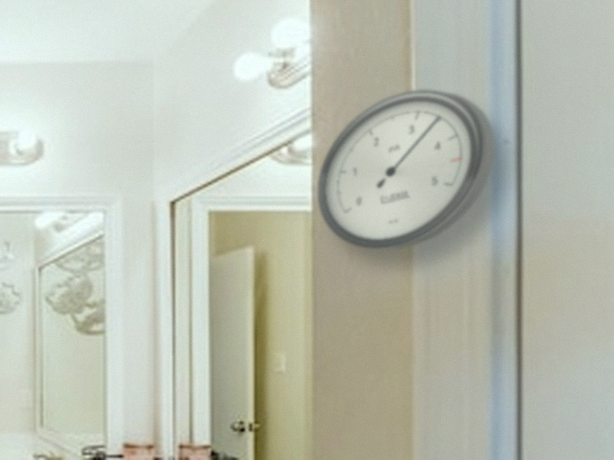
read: {"value": 3.5, "unit": "mA"}
